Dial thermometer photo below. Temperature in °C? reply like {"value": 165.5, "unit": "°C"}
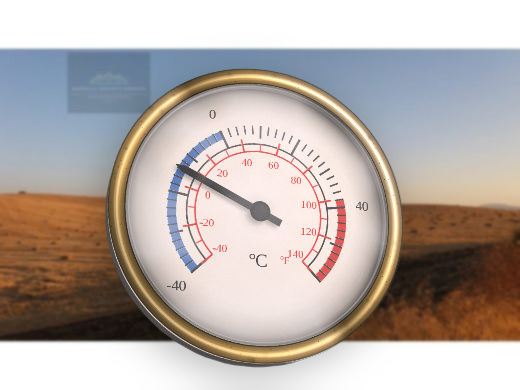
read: {"value": -14, "unit": "°C"}
